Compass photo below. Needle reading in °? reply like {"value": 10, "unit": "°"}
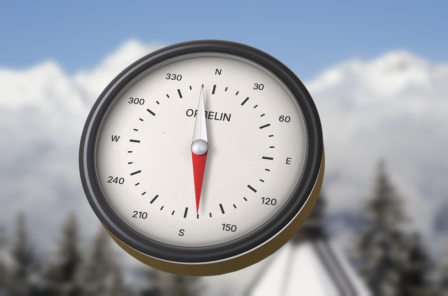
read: {"value": 170, "unit": "°"}
